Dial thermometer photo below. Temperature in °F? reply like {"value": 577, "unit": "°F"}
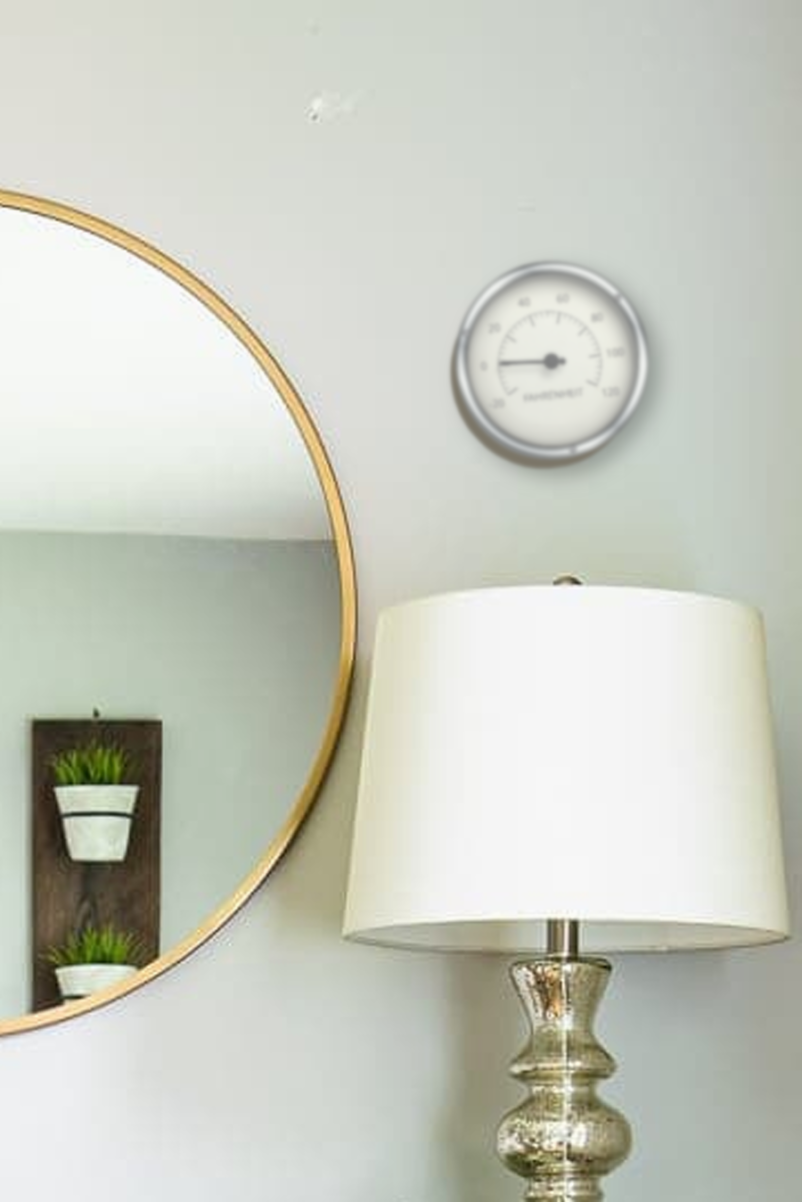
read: {"value": 0, "unit": "°F"}
